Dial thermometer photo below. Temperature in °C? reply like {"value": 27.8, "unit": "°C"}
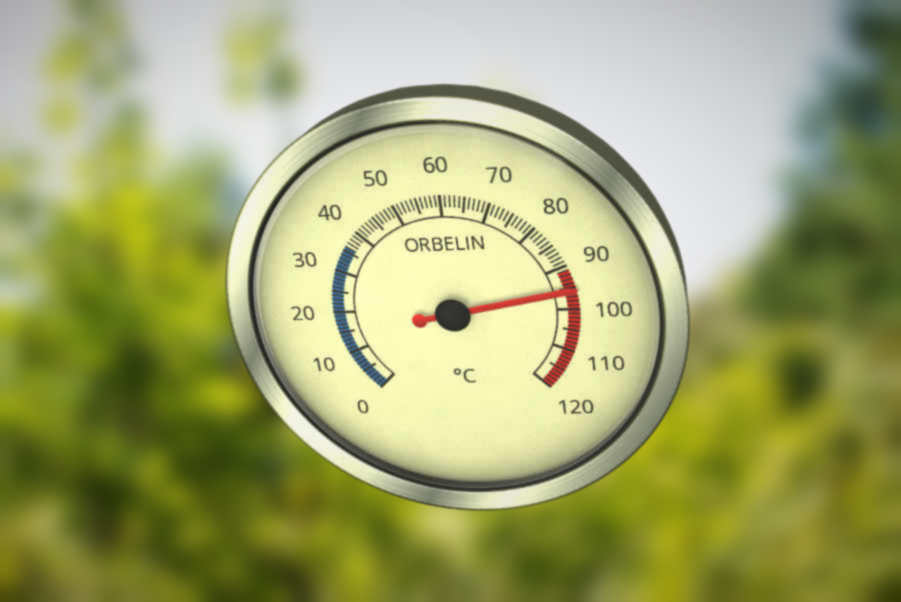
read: {"value": 95, "unit": "°C"}
